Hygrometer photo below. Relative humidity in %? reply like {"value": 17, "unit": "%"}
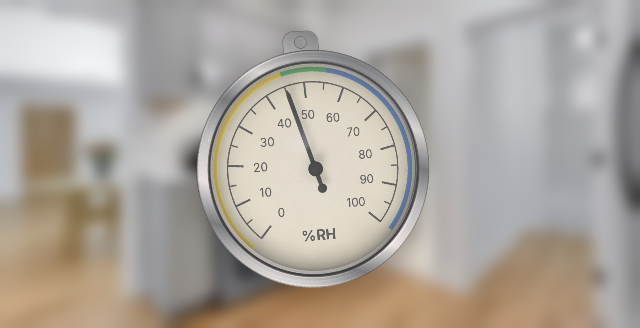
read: {"value": 45, "unit": "%"}
